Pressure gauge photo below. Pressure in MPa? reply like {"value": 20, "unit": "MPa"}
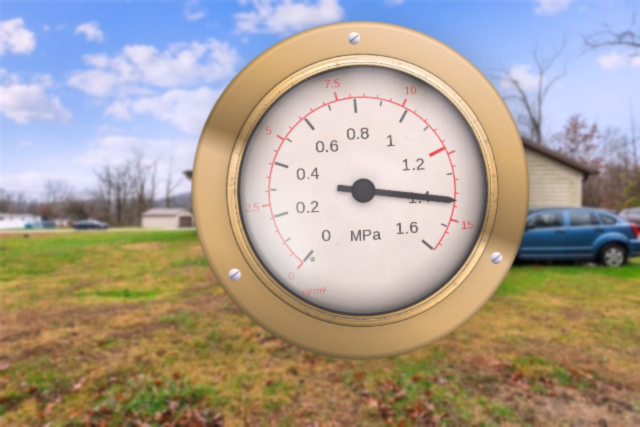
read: {"value": 1.4, "unit": "MPa"}
